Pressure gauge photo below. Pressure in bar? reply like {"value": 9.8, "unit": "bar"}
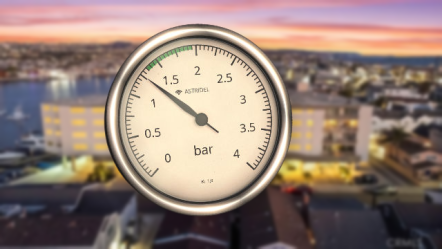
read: {"value": 1.25, "unit": "bar"}
